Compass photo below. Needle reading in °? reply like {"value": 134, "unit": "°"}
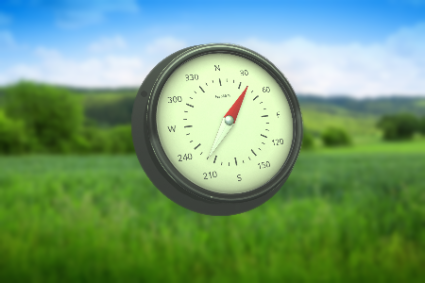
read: {"value": 40, "unit": "°"}
